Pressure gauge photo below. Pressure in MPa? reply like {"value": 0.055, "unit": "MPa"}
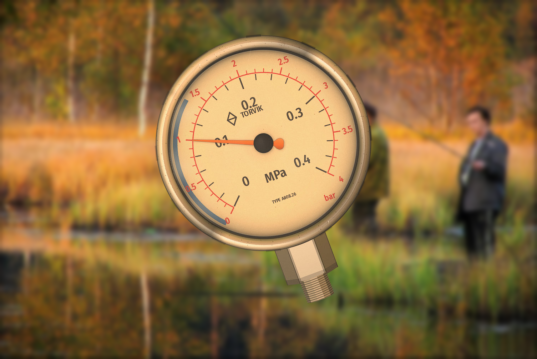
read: {"value": 0.1, "unit": "MPa"}
